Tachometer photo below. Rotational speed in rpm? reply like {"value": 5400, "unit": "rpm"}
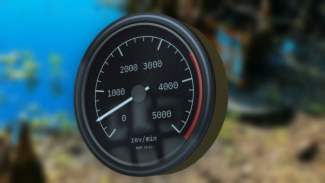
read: {"value": 400, "unit": "rpm"}
